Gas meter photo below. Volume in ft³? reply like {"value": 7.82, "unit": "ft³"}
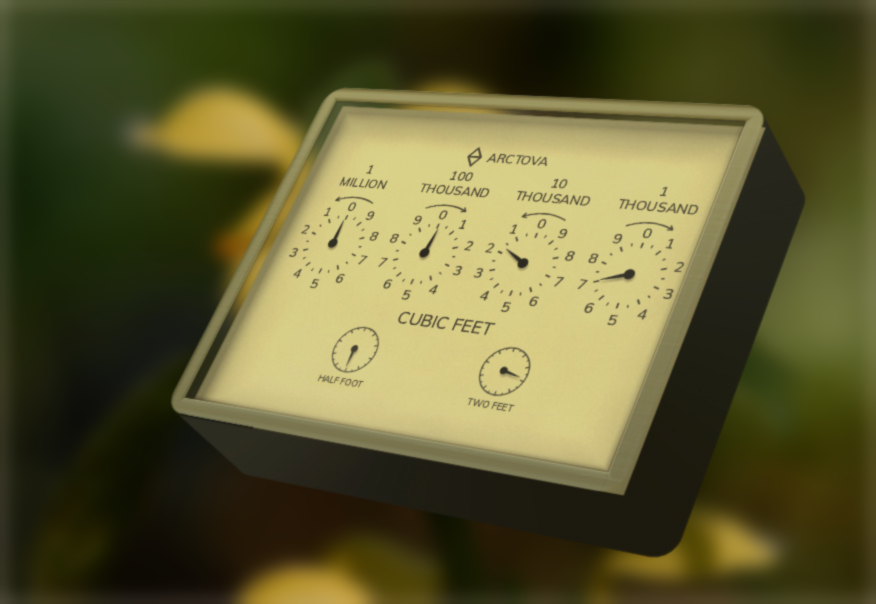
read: {"value": 1700, "unit": "ft³"}
